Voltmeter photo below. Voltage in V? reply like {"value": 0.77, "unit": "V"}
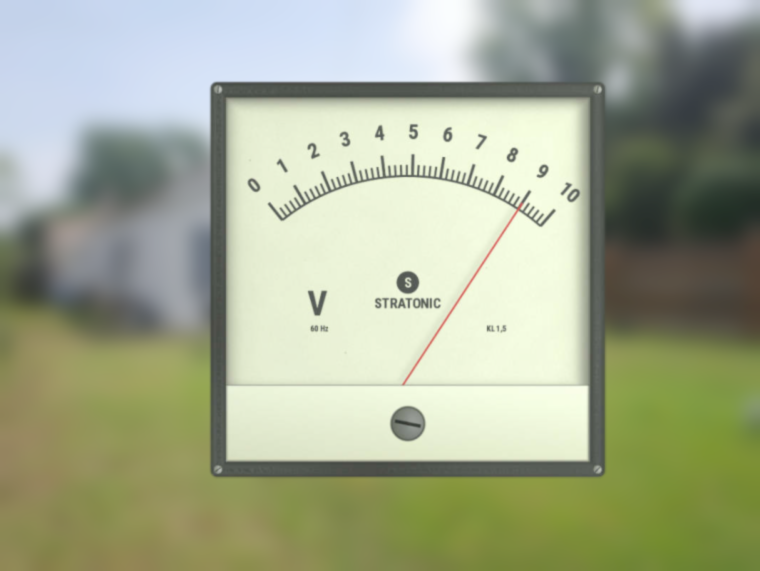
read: {"value": 9, "unit": "V"}
